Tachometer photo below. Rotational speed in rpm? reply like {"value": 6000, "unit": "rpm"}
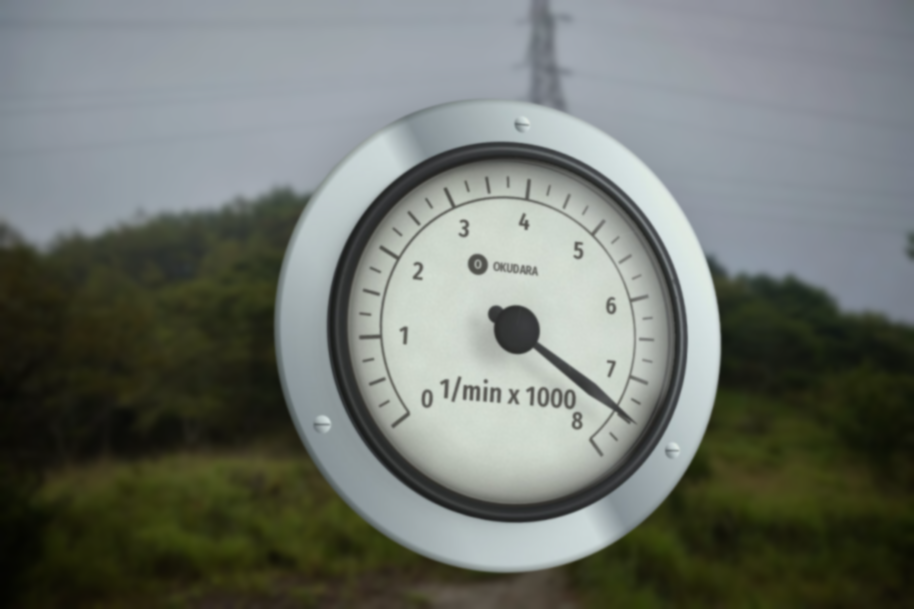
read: {"value": 7500, "unit": "rpm"}
